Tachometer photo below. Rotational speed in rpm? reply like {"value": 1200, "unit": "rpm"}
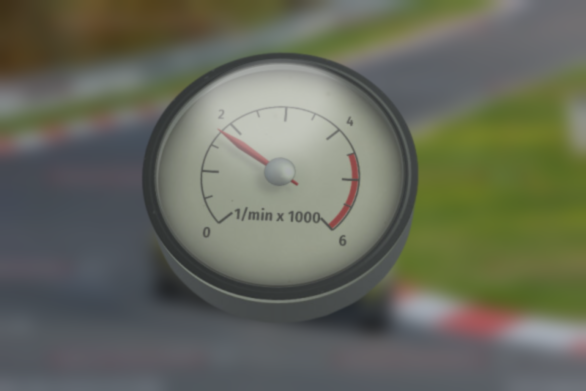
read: {"value": 1750, "unit": "rpm"}
